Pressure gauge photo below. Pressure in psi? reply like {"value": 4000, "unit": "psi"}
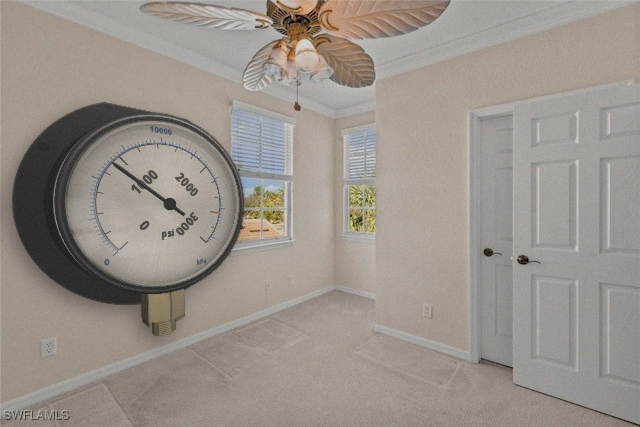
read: {"value": 900, "unit": "psi"}
